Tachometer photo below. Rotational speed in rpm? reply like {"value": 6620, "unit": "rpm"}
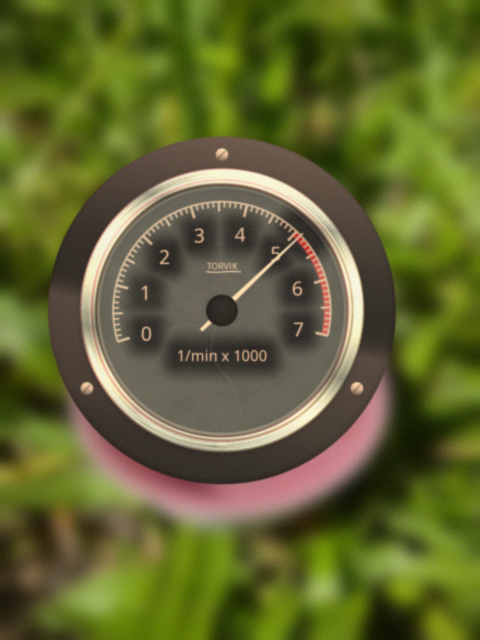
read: {"value": 5100, "unit": "rpm"}
